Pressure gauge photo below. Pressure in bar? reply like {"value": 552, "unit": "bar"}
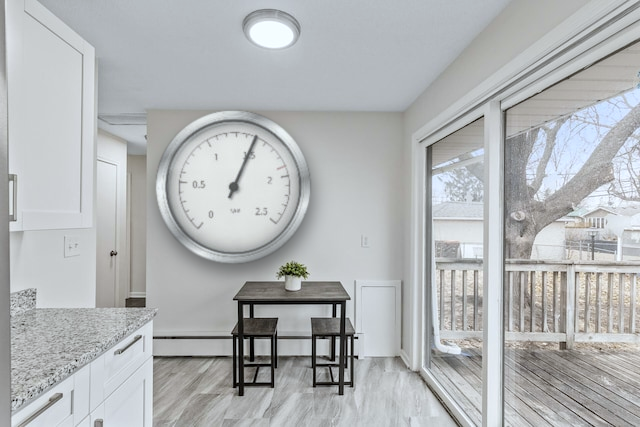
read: {"value": 1.5, "unit": "bar"}
